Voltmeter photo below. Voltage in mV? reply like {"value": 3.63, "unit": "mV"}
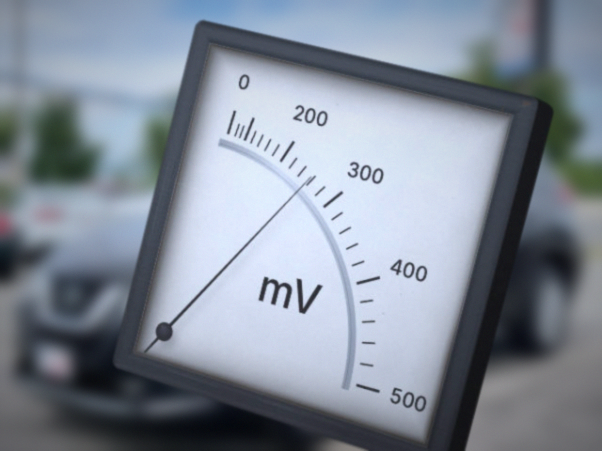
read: {"value": 260, "unit": "mV"}
